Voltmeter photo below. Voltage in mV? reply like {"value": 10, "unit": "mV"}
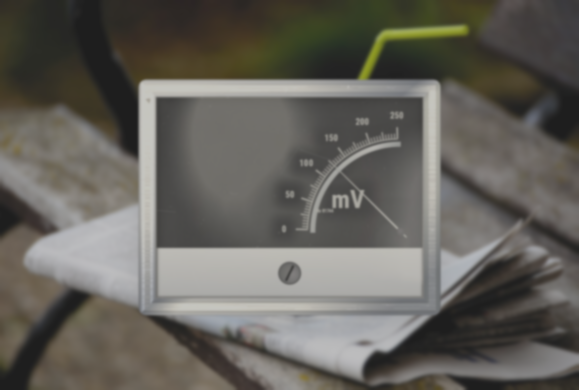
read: {"value": 125, "unit": "mV"}
